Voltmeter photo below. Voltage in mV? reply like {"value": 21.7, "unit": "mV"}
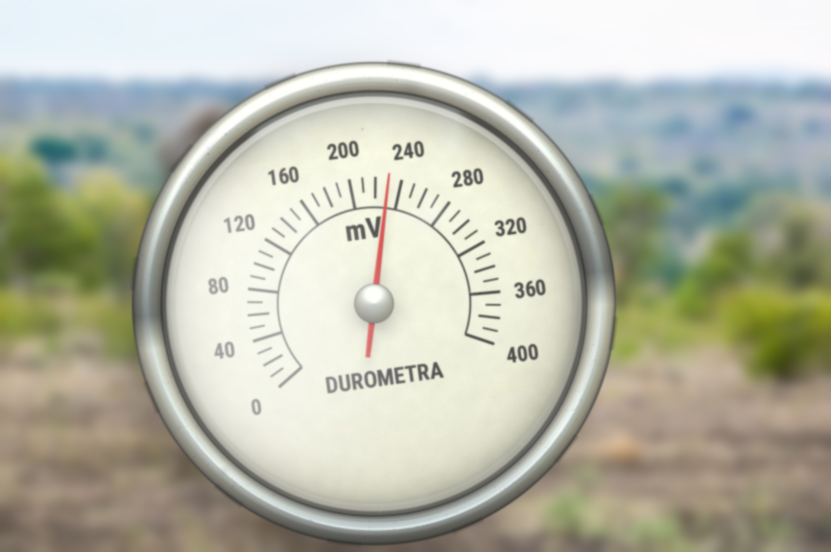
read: {"value": 230, "unit": "mV"}
